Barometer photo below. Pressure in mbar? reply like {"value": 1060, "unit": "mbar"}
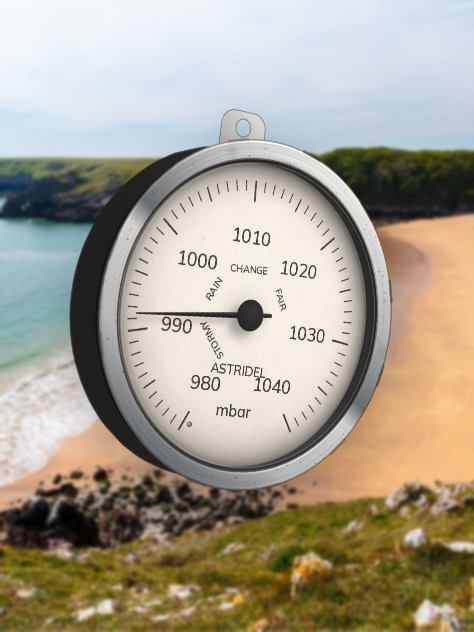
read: {"value": 991.5, "unit": "mbar"}
